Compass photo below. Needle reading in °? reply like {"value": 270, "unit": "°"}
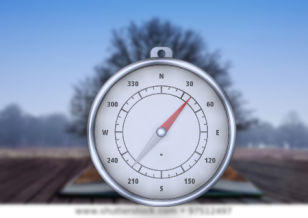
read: {"value": 40, "unit": "°"}
